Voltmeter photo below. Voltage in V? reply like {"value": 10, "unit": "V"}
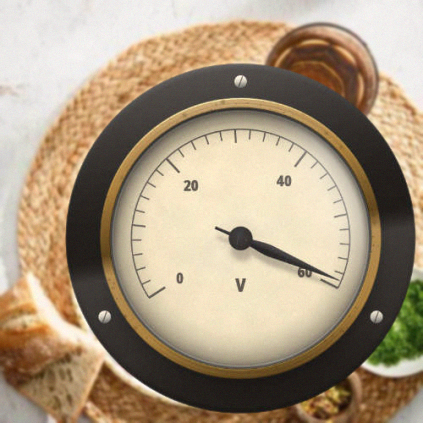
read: {"value": 59, "unit": "V"}
